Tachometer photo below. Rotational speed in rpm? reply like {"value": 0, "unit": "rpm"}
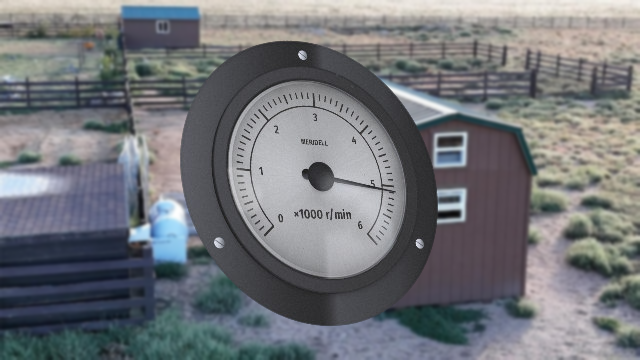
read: {"value": 5100, "unit": "rpm"}
